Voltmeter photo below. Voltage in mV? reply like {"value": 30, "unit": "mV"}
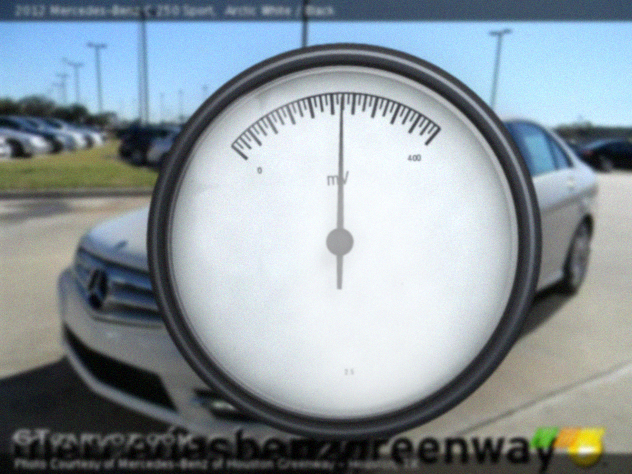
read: {"value": 220, "unit": "mV"}
